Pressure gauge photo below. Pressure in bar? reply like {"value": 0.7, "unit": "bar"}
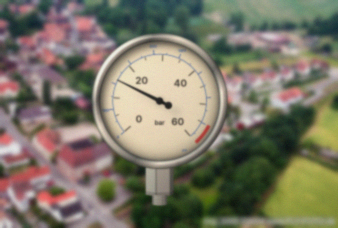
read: {"value": 15, "unit": "bar"}
